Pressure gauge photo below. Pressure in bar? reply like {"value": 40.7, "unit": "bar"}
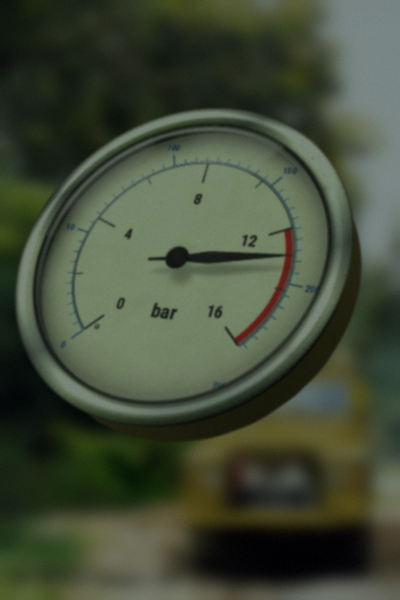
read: {"value": 13, "unit": "bar"}
